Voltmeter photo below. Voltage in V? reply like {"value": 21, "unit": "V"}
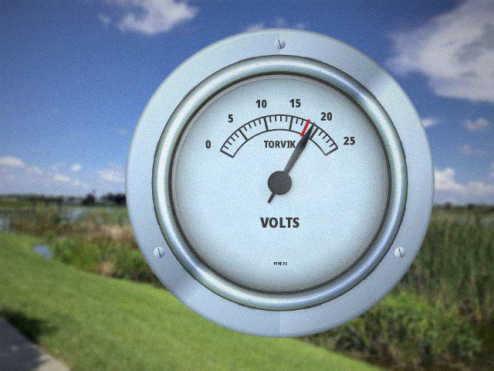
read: {"value": 19, "unit": "V"}
